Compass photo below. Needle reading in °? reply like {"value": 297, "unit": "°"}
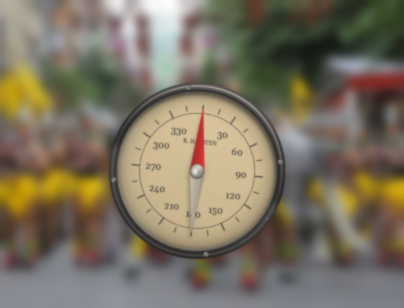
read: {"value": 0, "unit": "°"}
